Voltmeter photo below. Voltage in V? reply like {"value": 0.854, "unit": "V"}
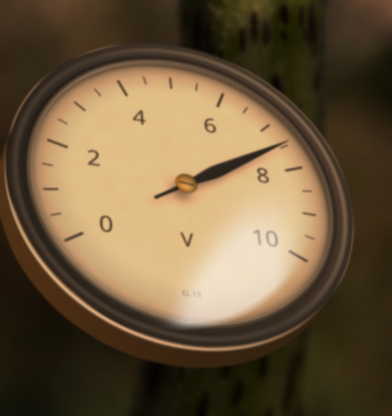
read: {"value": 7.5, "unit": "V"}
